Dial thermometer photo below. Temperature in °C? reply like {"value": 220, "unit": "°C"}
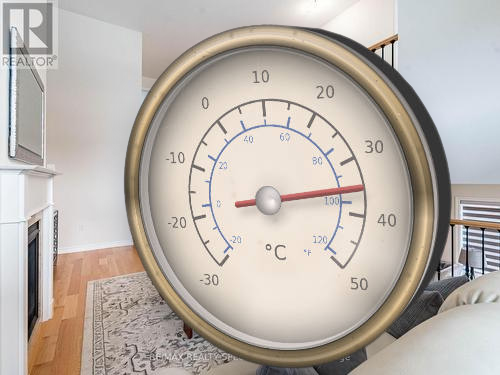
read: {"value": 35, "unit": "°C"}
